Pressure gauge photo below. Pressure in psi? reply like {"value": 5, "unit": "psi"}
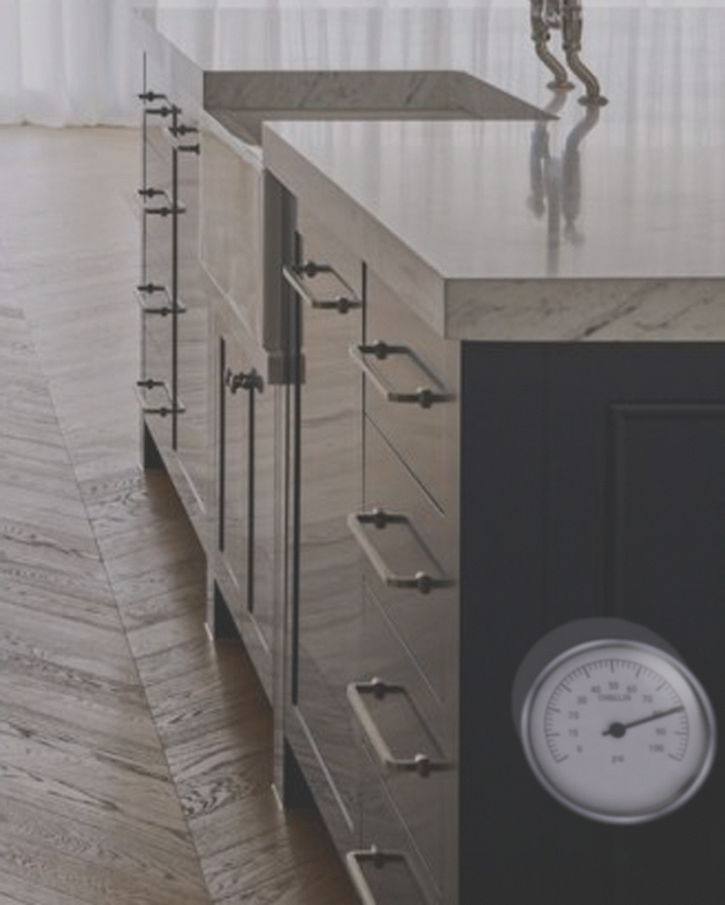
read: {"value": 80, "unit": "psi"}
